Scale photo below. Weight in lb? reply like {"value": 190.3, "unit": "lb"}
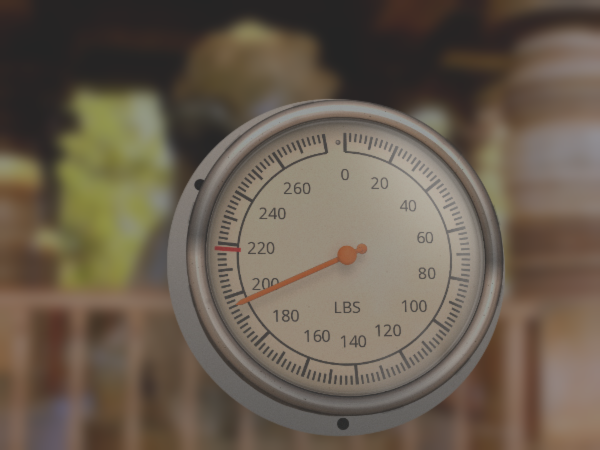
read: {"value": 196, "unit": "lb"}
